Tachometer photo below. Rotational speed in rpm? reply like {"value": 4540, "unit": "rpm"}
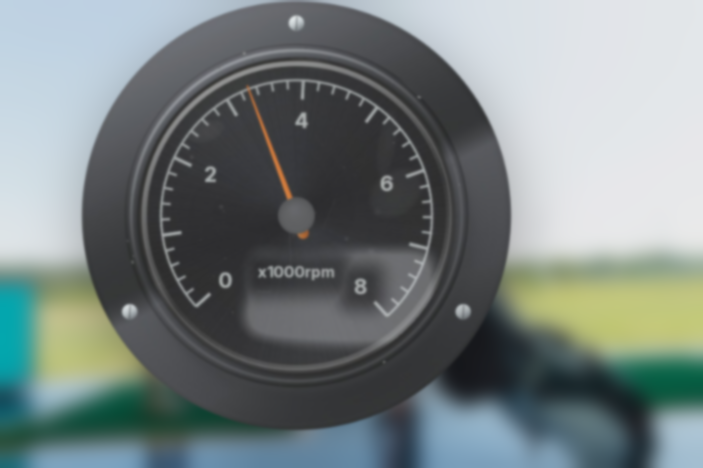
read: {"value": 3300, "unit": "rpm"}
